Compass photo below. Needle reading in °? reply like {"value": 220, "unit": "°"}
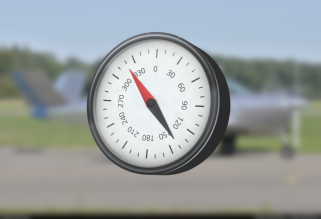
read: {"value": 320, "unit": "°"}
